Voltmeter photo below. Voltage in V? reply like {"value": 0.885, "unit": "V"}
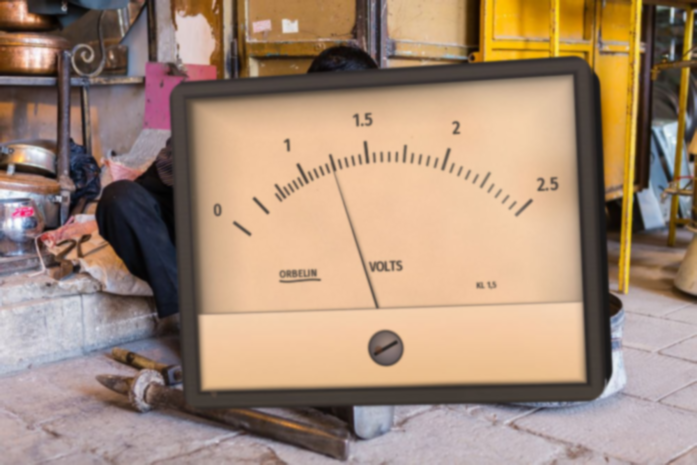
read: {"value": 1.25, "unit": "V"}
